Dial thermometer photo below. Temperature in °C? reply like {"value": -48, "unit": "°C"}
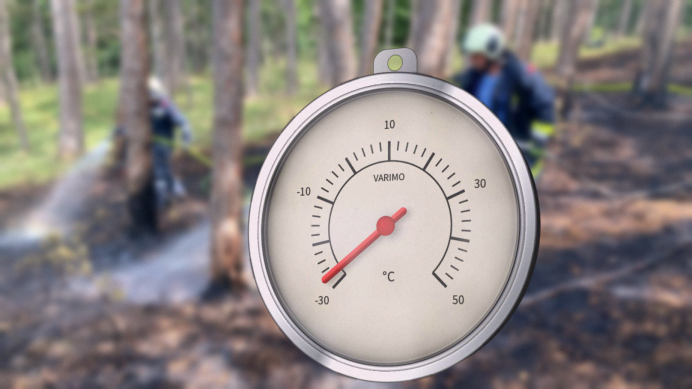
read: {"value": -28, "unit": "°C"}
